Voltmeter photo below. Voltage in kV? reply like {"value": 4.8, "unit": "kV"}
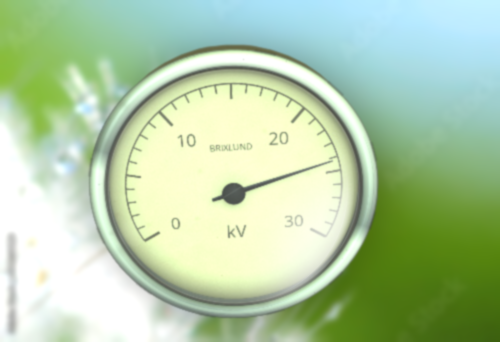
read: {"value": 24, "unit": "kV"}
